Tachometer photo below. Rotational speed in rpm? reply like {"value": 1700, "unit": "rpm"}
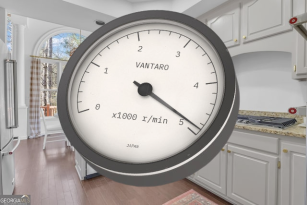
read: {"value": 4900, "unit": "rpm"}
